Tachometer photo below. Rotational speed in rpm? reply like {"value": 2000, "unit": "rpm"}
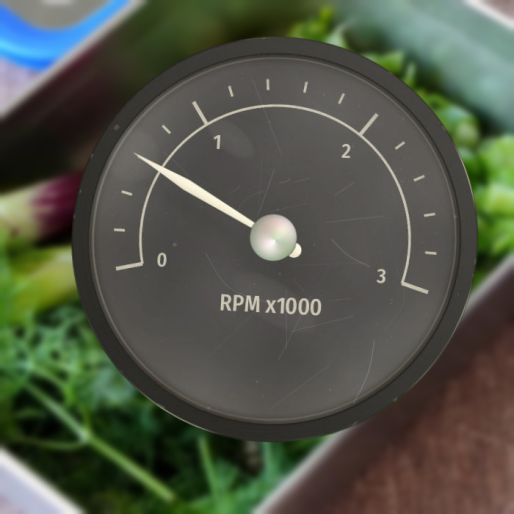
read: {"value": 600, "unit": "rpm"}
